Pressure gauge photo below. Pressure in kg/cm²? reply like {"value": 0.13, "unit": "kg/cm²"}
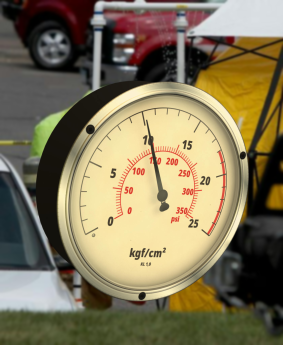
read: {"value": 10, "unit": "kg/cm²"}
